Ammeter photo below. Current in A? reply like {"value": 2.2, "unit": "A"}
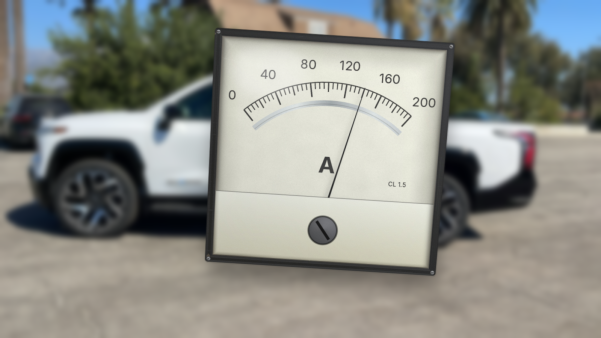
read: {"value": 140, "unit": "A"}
